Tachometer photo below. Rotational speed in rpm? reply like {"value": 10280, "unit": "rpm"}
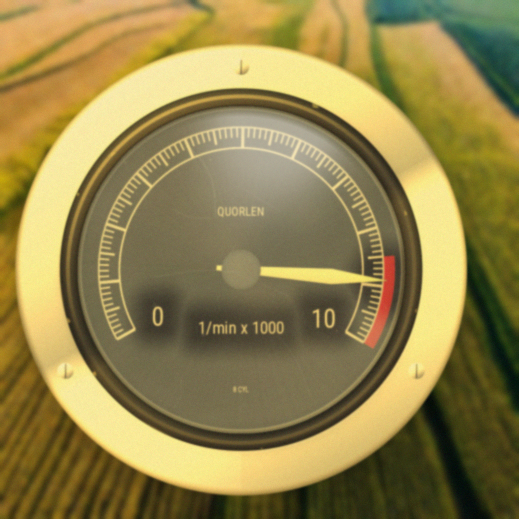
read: {"value": 8900, "unit": "rpm"}
